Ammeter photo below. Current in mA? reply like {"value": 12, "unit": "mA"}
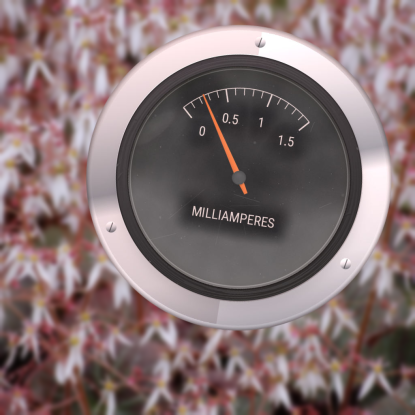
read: {"value": 0.25, "unit": "mA"}
